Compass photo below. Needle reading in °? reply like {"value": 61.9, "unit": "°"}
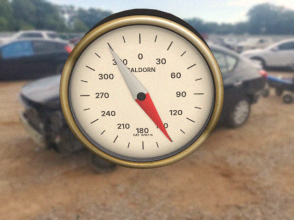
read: {"value": 150, "unit": "°"}
